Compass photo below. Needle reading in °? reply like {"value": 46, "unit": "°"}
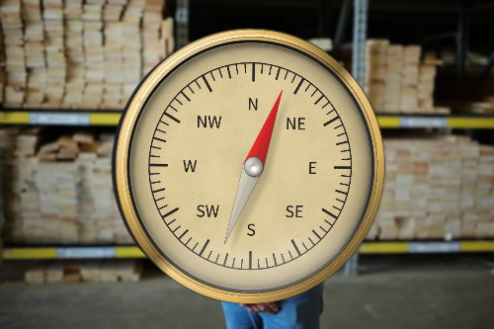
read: {"value": 20, "unit": "°"}
